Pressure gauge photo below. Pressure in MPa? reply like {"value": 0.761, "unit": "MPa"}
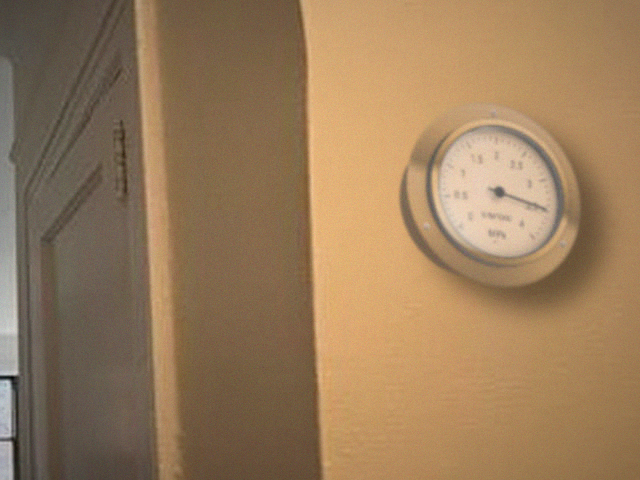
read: {"value": 3.5, "unit": "MPa"}
